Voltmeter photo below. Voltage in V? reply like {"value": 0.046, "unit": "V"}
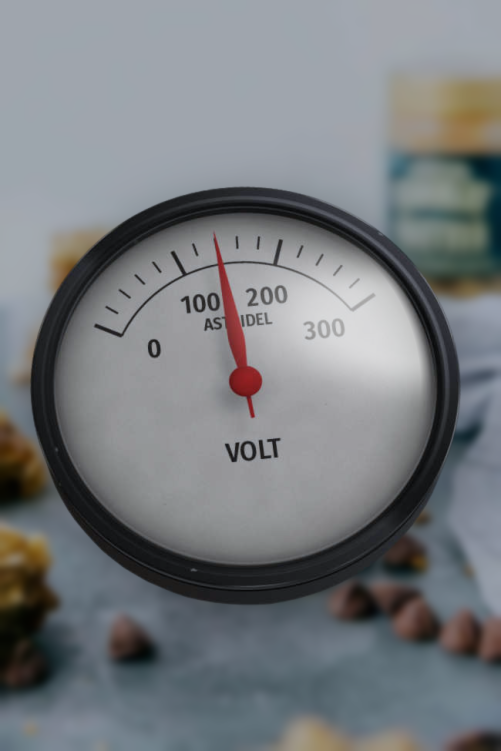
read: {"value": 140, "unit": "V"}
